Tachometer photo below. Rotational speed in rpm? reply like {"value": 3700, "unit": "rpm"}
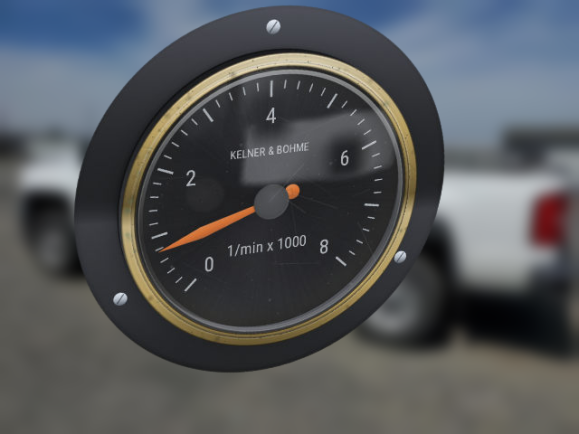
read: {"value": 800, "unit": "rpm"}
